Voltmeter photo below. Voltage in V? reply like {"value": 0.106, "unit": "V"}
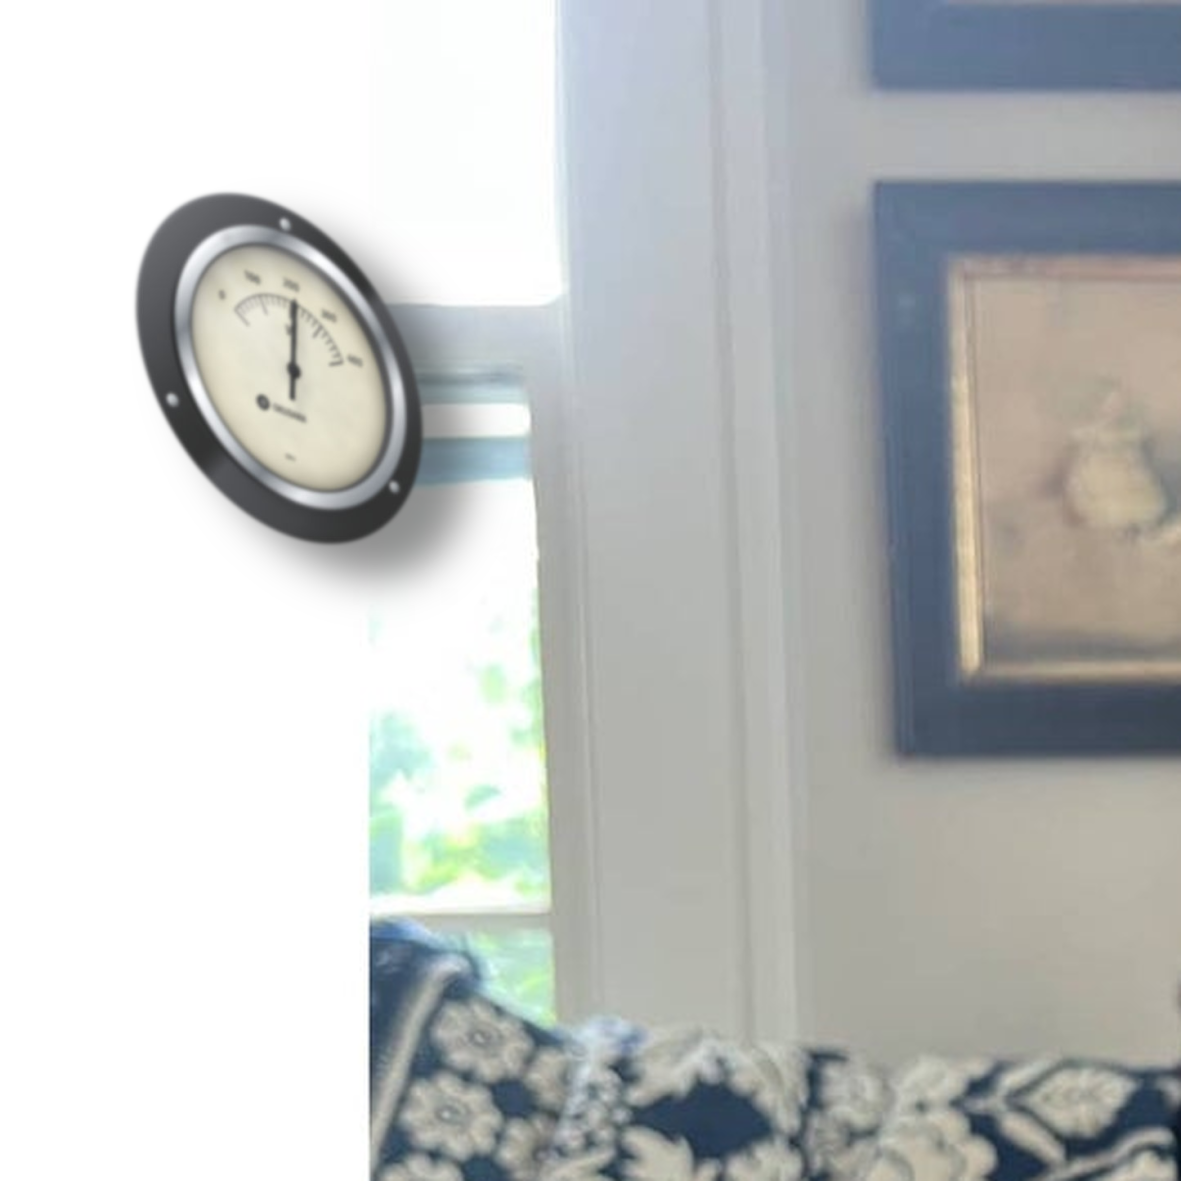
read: {"value": 200, "unit": "V"}
